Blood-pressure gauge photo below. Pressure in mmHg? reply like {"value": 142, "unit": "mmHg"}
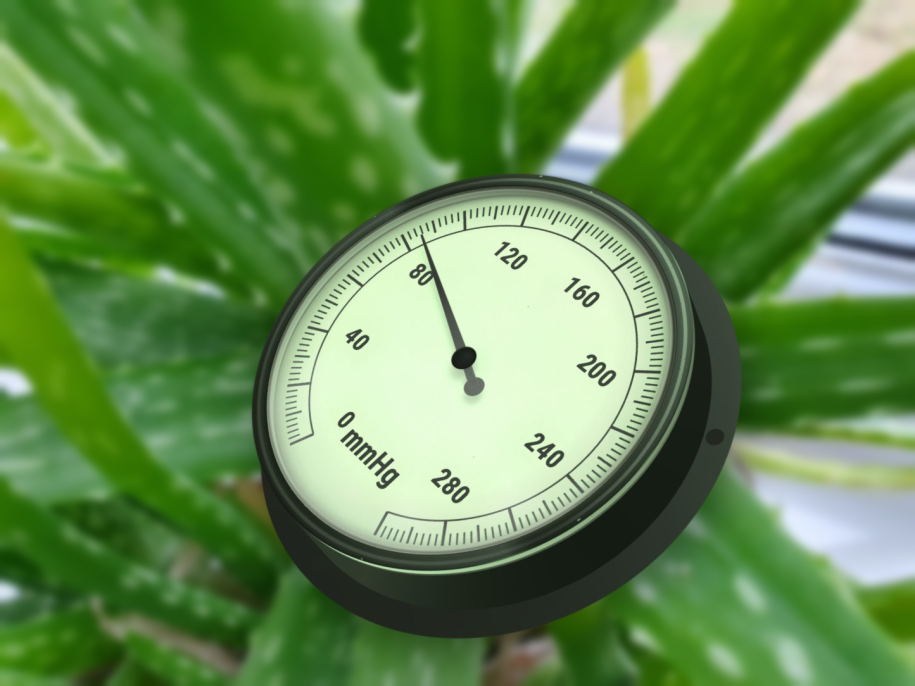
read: {"value": 86, "unit": "mmHg"}
